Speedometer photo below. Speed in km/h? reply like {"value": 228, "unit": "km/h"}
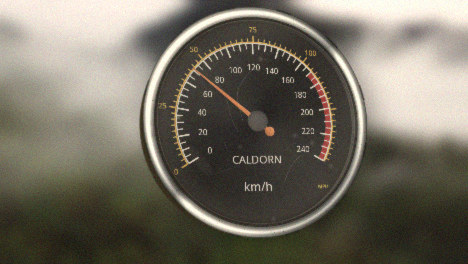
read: {"value": 70, "unit": "km/h"}
